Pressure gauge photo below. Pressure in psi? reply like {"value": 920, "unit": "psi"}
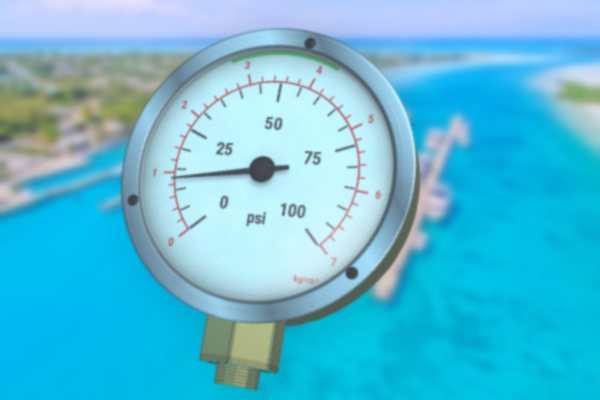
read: {"value": 12.5, "unit": "psi"}
